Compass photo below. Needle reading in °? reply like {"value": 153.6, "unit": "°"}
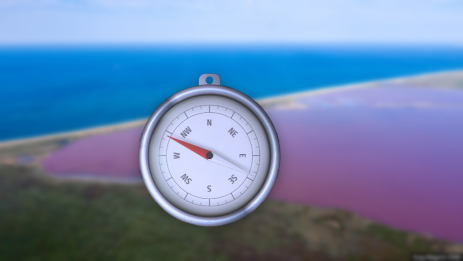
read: {"value": 295, "unit": "°"}
